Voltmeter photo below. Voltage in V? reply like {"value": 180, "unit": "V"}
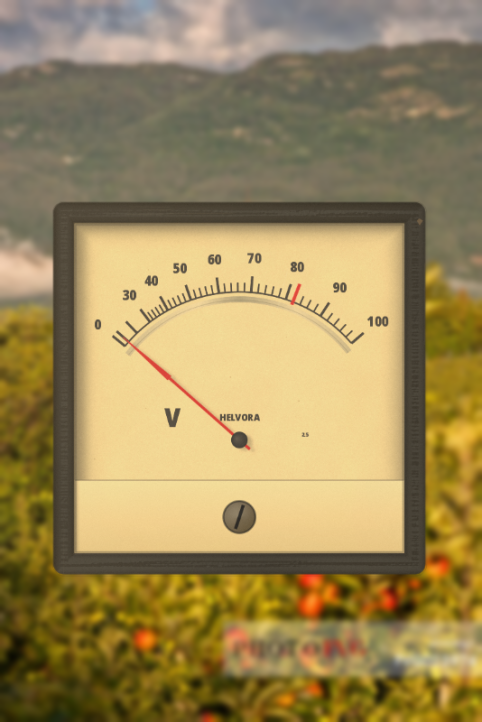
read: {"value": 10, "unit": "V"}
